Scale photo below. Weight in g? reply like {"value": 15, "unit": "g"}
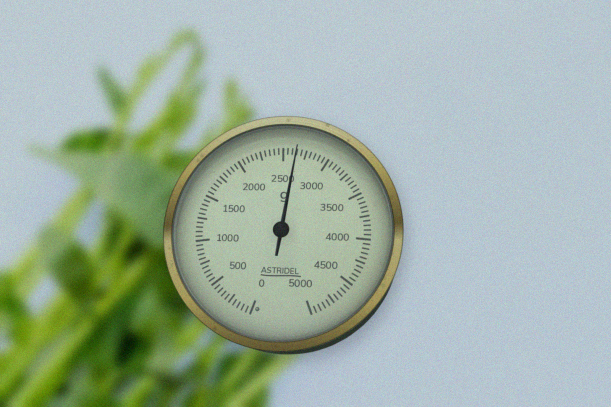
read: {"value": 2650, "unit": "g"}
